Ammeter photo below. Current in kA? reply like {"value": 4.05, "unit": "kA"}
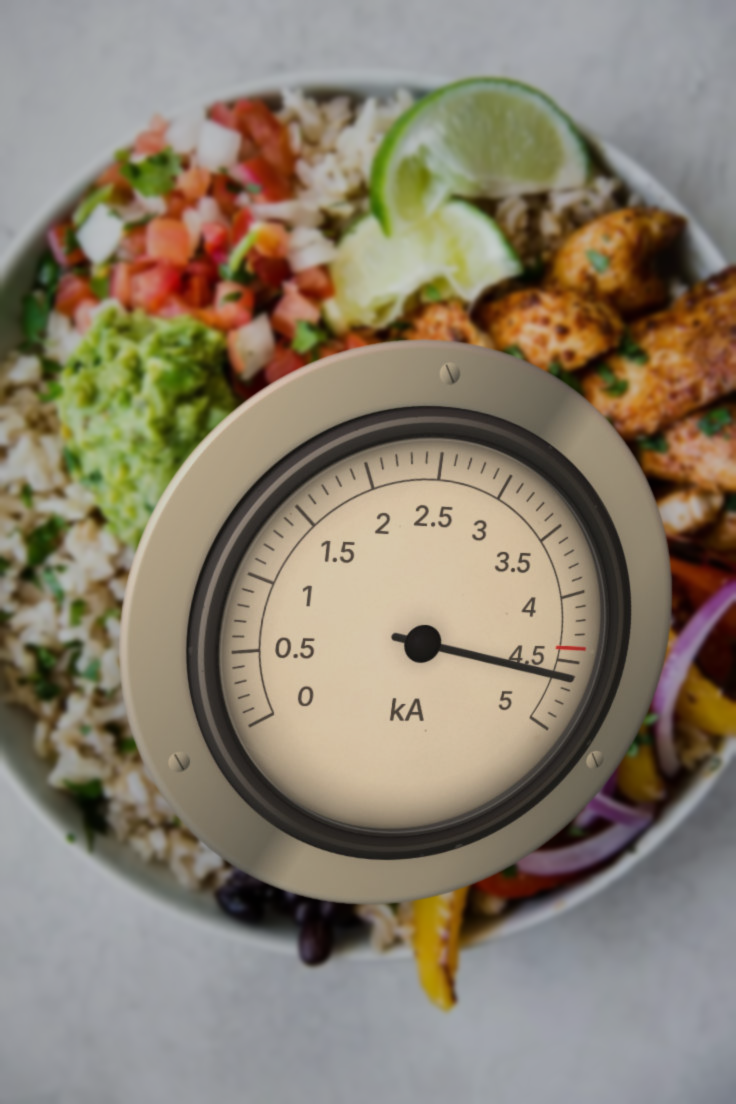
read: {"value": 4.6, "unit": "kA"}
